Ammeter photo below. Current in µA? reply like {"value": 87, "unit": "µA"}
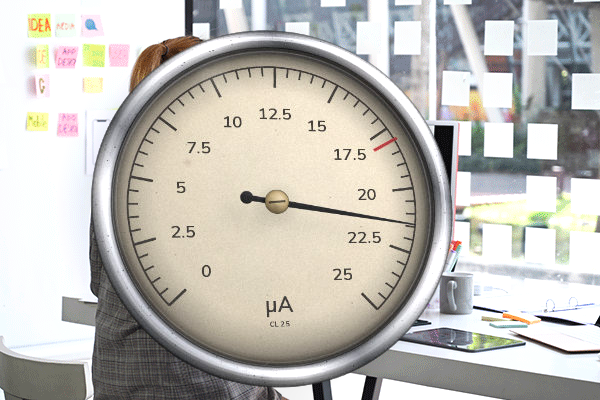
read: {"value": 21.5, "unit": "µA"}
